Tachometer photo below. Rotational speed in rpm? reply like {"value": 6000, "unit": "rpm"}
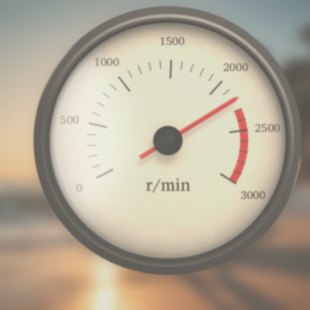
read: {"value": 2200, "unit": "rpm"}
